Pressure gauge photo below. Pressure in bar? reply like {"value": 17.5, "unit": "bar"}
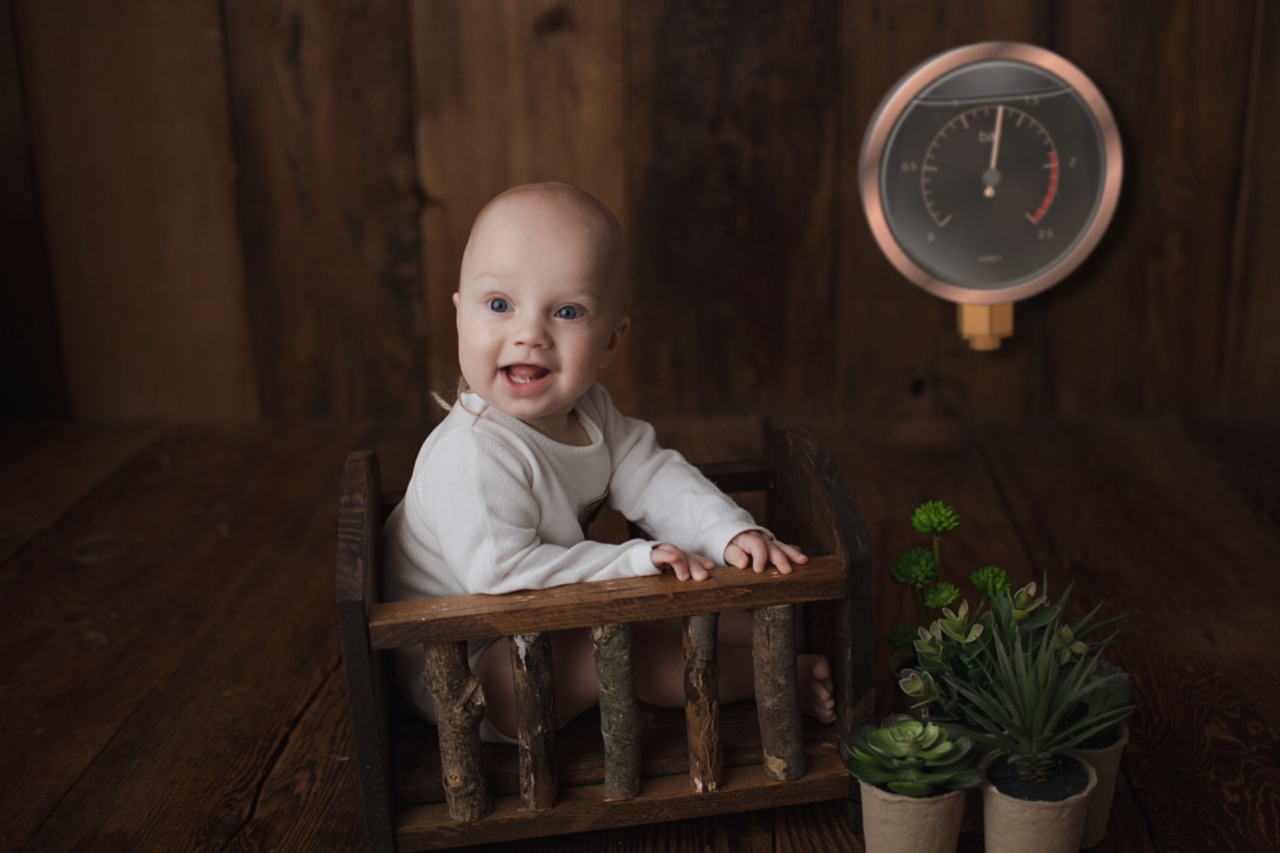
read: {"value": 1.3, "unit": "bar"}
